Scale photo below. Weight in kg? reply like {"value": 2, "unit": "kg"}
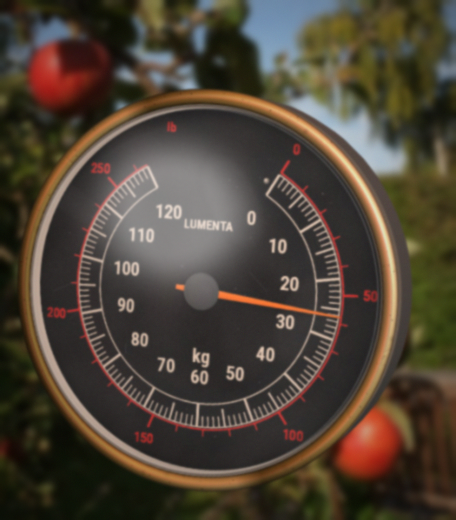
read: {"value": 26, "unit": "kg"}
